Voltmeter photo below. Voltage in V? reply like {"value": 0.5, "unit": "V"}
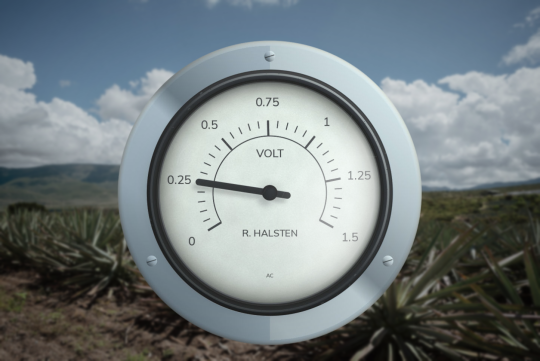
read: {"value": 0.25, "unit": "V"}
